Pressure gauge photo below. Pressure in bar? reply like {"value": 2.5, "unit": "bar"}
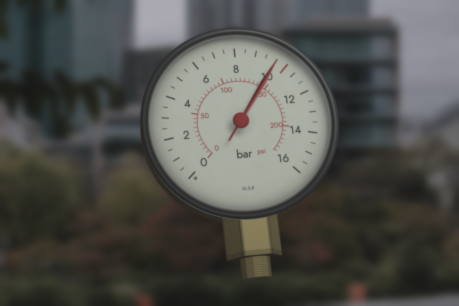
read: {"value": 10, "unit": "bar"}
